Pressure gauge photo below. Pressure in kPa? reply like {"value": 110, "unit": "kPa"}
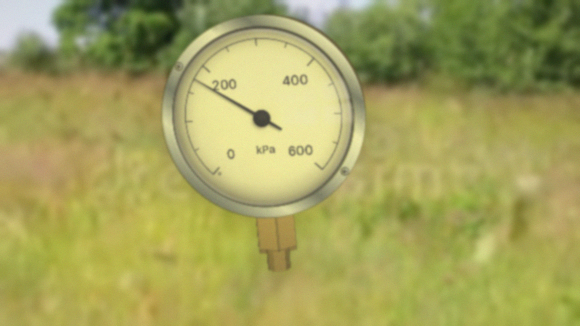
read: {"value": 175, "unit": "kPa"}
